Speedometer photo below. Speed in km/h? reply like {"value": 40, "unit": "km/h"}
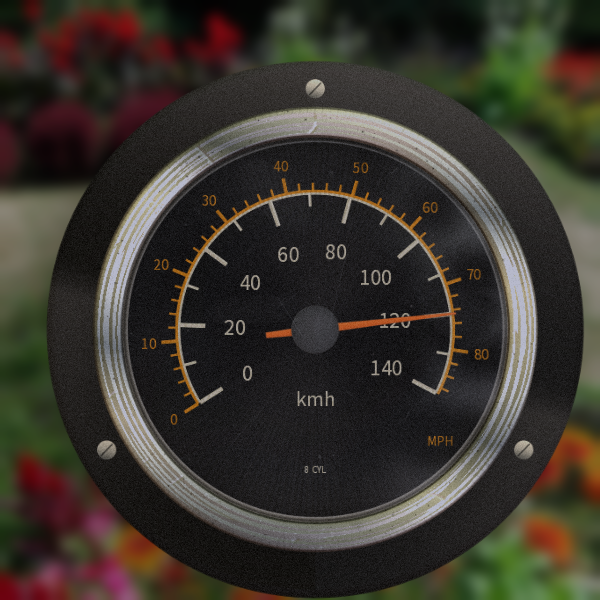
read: {"value": 120, "unit": "km/h"}
